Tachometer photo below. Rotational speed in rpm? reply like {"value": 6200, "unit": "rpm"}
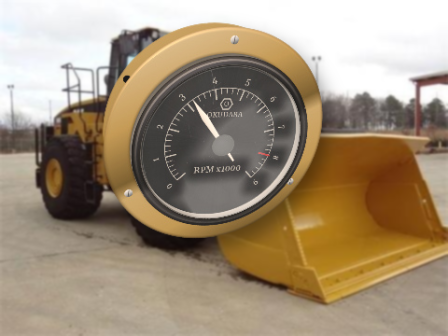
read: {"value": 3200, "unit": "rpm"}
